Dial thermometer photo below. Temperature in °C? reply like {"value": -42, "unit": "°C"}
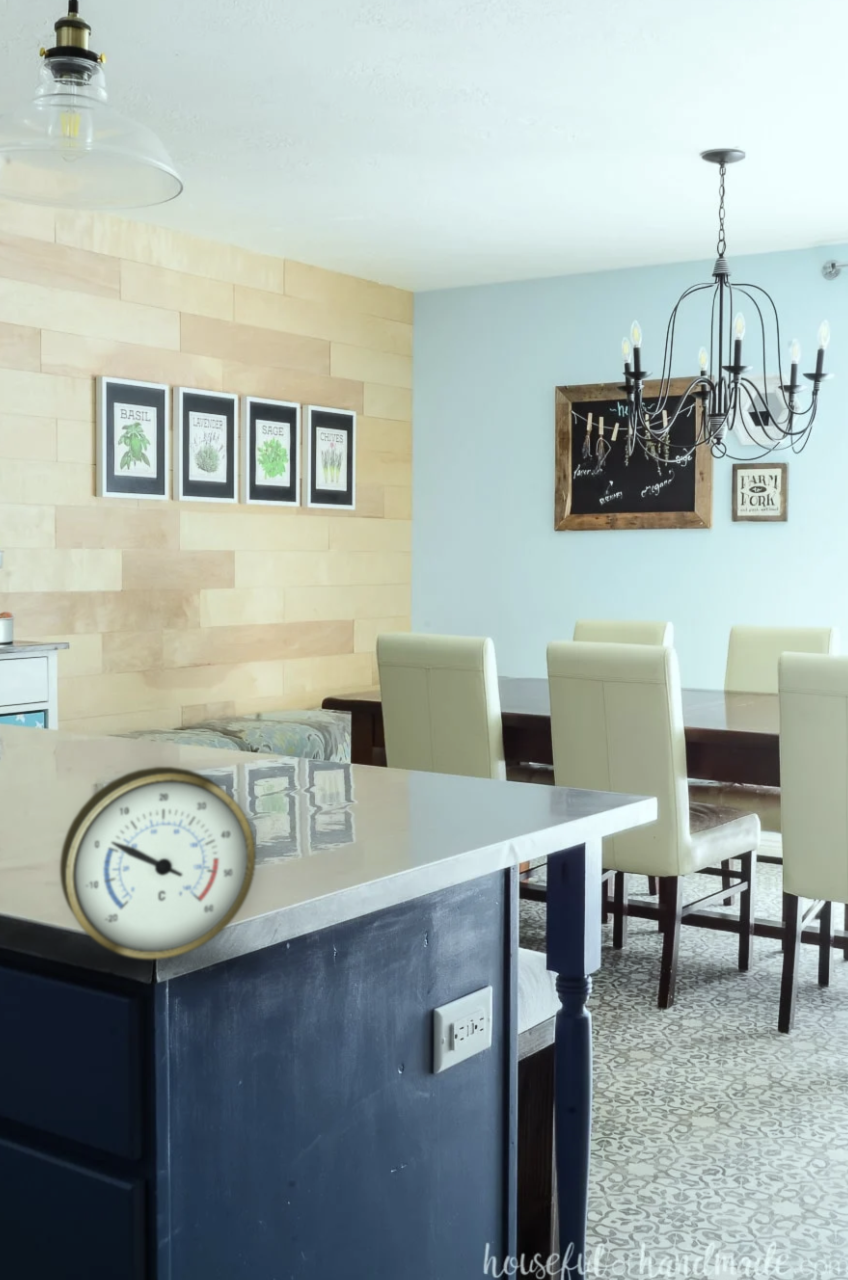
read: {"value": 2, "unit": "°C"}
